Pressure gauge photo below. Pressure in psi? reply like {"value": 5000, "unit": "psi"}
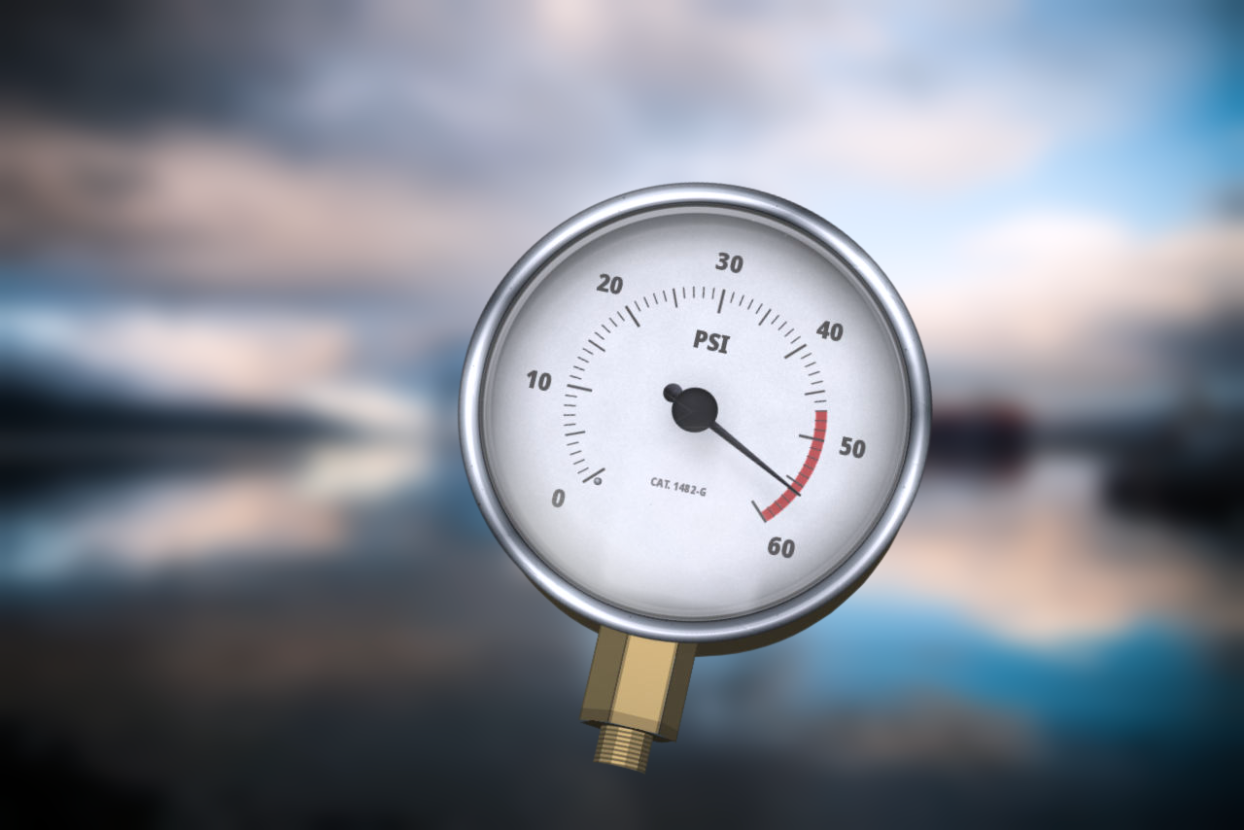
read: {"value": 56, "unit": "psi"}
